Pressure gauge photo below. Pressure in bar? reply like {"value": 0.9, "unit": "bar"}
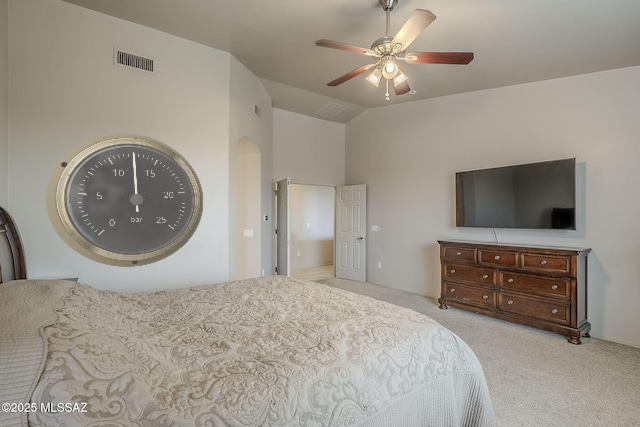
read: {"value": 12.5, "unit": "bar"}
